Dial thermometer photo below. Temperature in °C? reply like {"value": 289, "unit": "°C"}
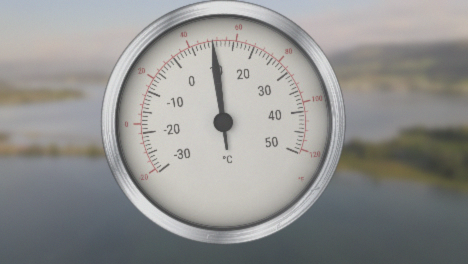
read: {"value": 10, "unit": "°C"}
